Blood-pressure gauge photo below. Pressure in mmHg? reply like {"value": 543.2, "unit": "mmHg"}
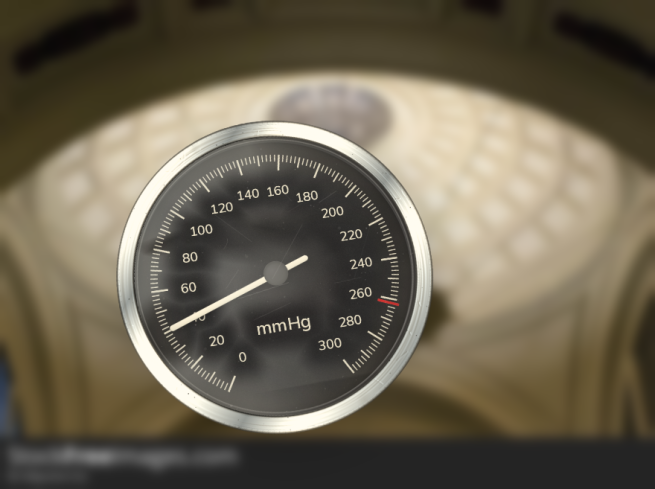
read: {"value": 40, "unit": "mmHg"}
